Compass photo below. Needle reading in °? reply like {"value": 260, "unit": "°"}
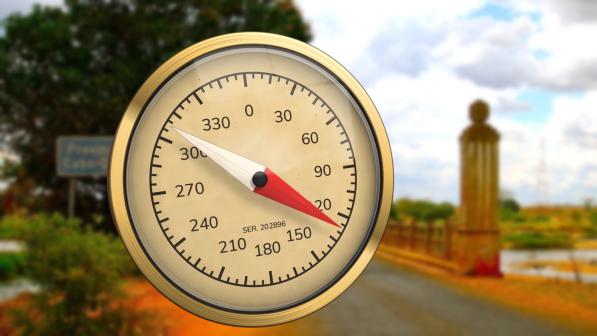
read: {"value": 127.5, "unit": "°"}
